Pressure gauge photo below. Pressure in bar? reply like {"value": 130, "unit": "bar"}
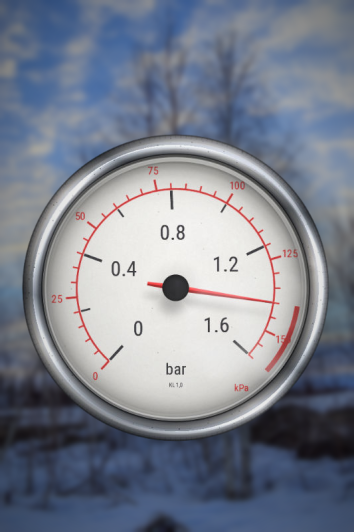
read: {"value": 1.4, "unit": "bar"}
